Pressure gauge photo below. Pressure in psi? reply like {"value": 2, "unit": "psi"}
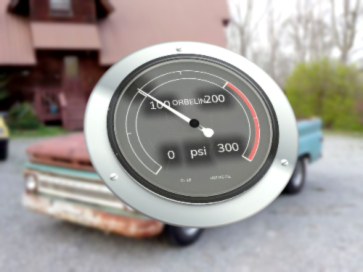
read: {"value": 100, "unit": "psi"}
